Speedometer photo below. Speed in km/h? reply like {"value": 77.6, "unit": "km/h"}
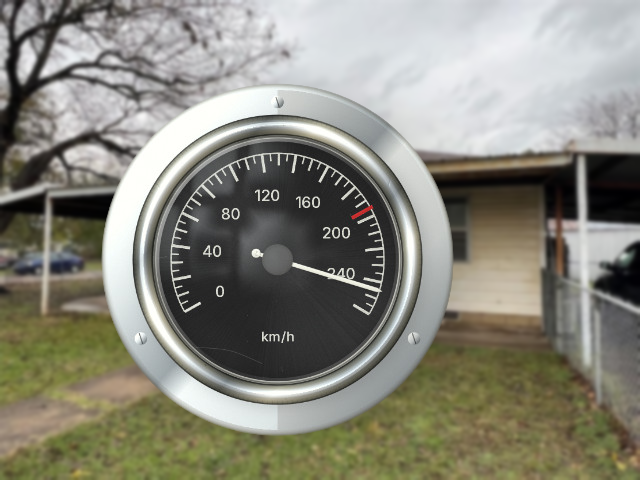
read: {"value": 245, "unit": "km/h"}
